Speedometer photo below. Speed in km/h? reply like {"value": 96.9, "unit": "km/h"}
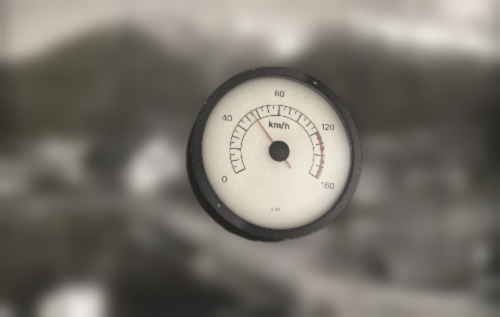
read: {"value": 55, "unit": "km/h"}
